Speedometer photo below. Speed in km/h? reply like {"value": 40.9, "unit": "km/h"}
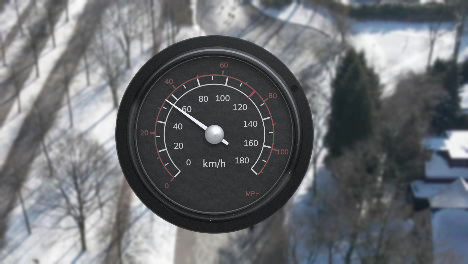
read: {"value": 55, "unit": "km/h"}
